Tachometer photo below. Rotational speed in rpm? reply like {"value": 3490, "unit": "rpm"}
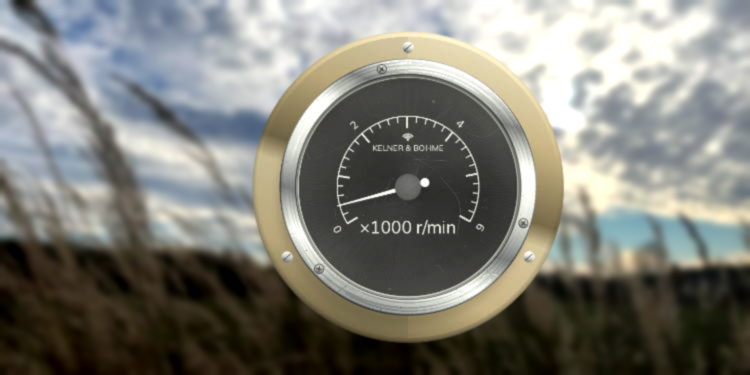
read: {"value": 400, "unit": "rpm"}
